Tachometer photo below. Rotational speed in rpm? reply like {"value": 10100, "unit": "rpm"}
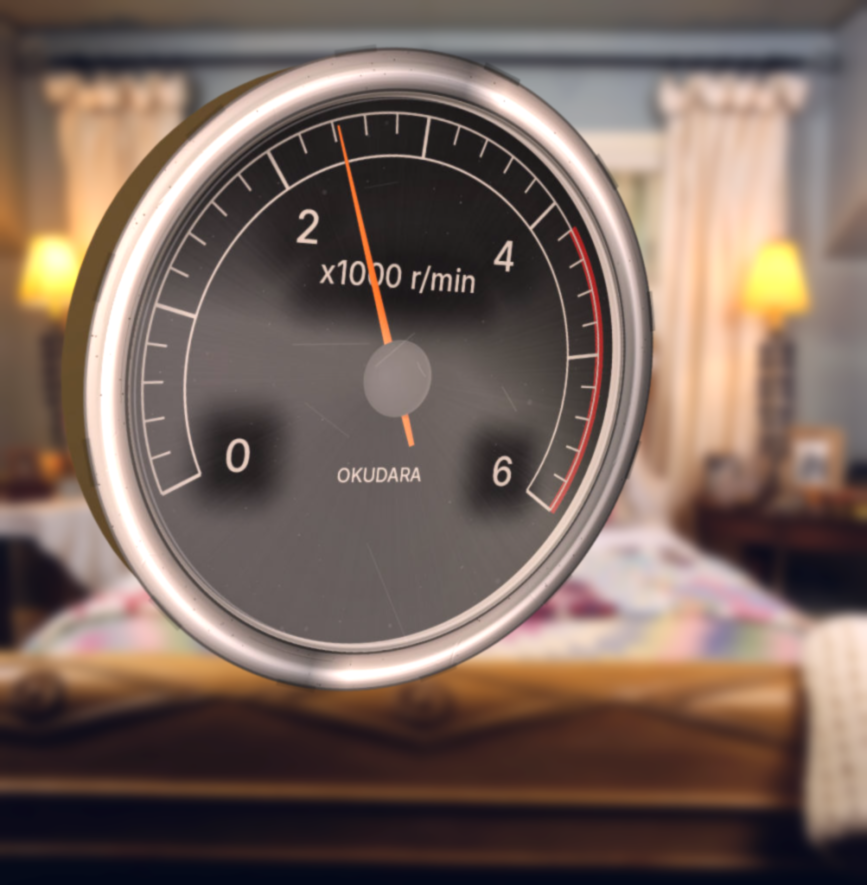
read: {"value": 2400, "unit": "rpm"}
